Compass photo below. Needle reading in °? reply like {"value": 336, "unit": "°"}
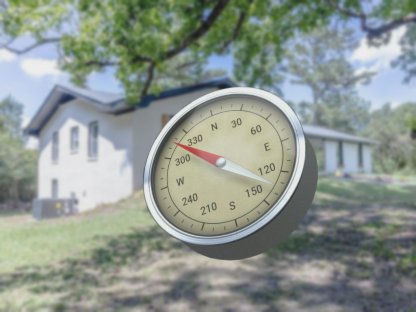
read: {"value": 315, "unit": "°"}
